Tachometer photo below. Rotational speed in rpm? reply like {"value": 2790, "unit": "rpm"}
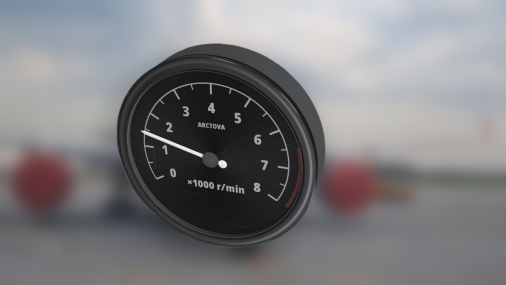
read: {"value": 1500, "unit": "rpm"}
